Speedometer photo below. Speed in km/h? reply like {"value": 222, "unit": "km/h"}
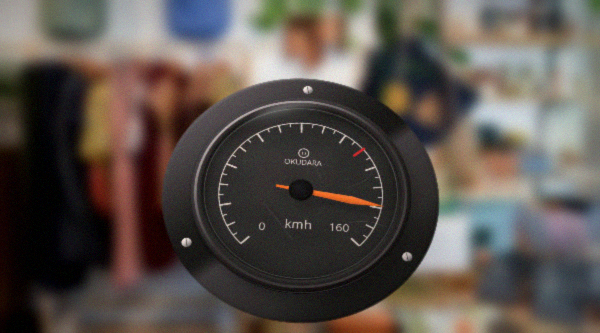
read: {"value": 140, "unit": "km/h"}
